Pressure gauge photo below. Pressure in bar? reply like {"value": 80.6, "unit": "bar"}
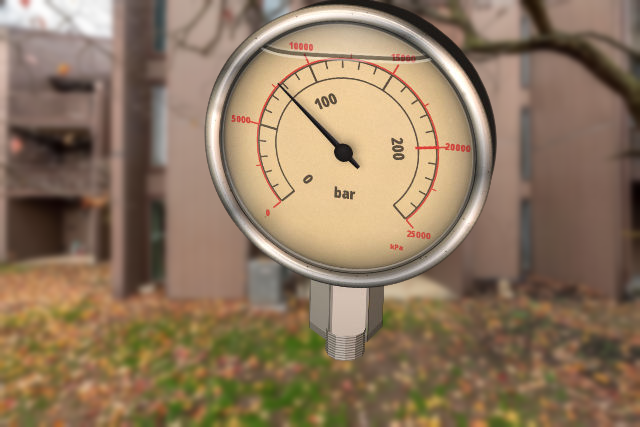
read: {"value": 80, "unit": "bar"}
